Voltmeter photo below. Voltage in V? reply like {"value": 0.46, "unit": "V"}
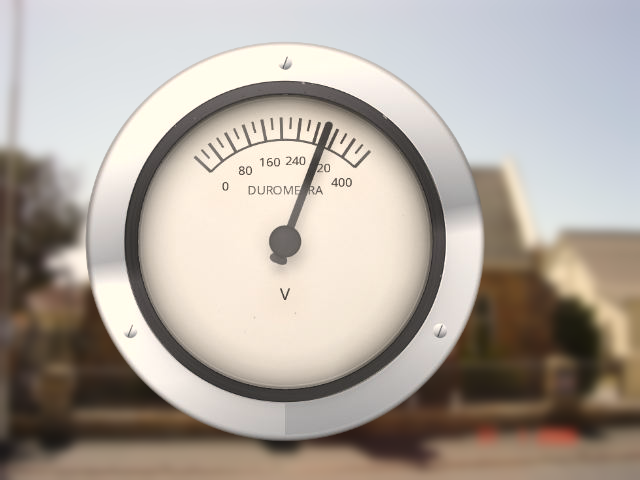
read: {"value": 300, "unit": "V"}
